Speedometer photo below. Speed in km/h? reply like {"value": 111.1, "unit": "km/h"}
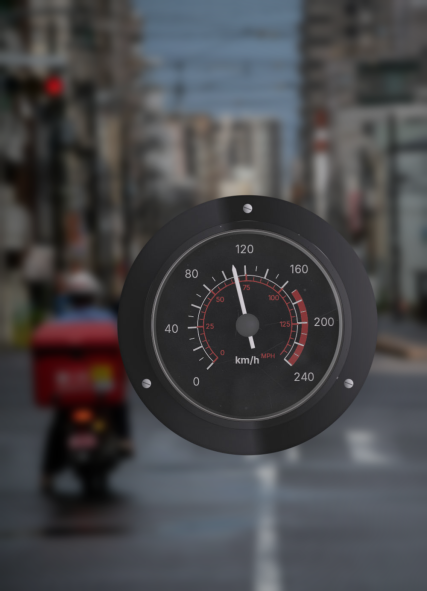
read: {"value": 110, "unit": "km/h"}
